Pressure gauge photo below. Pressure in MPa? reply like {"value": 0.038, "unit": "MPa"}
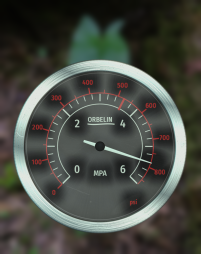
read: {"value": 5.4, "unit": "MPa"}
